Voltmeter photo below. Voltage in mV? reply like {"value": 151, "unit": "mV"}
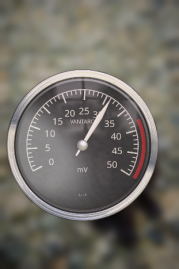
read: {"value": 31, "unit": "mV"}
